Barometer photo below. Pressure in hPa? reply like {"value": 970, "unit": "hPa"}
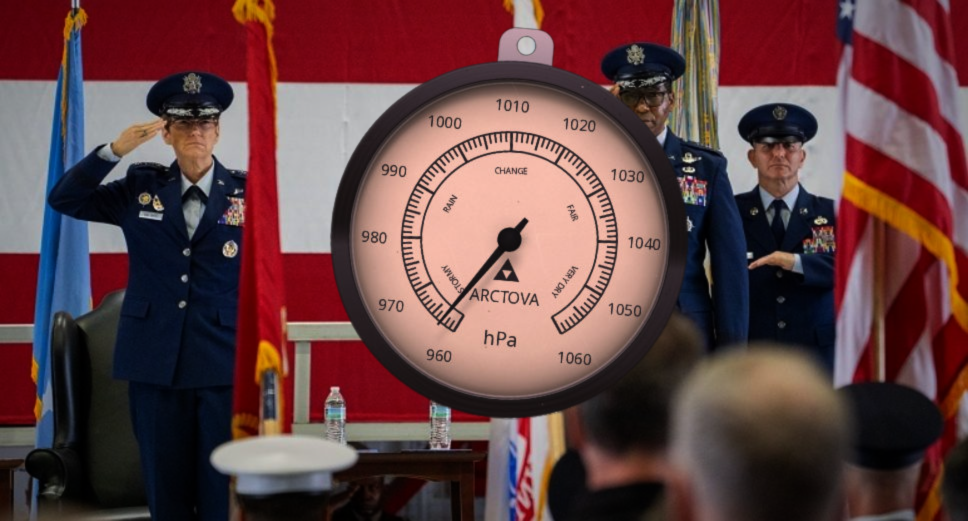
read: {"value": 963, "unit": "hPa"}
